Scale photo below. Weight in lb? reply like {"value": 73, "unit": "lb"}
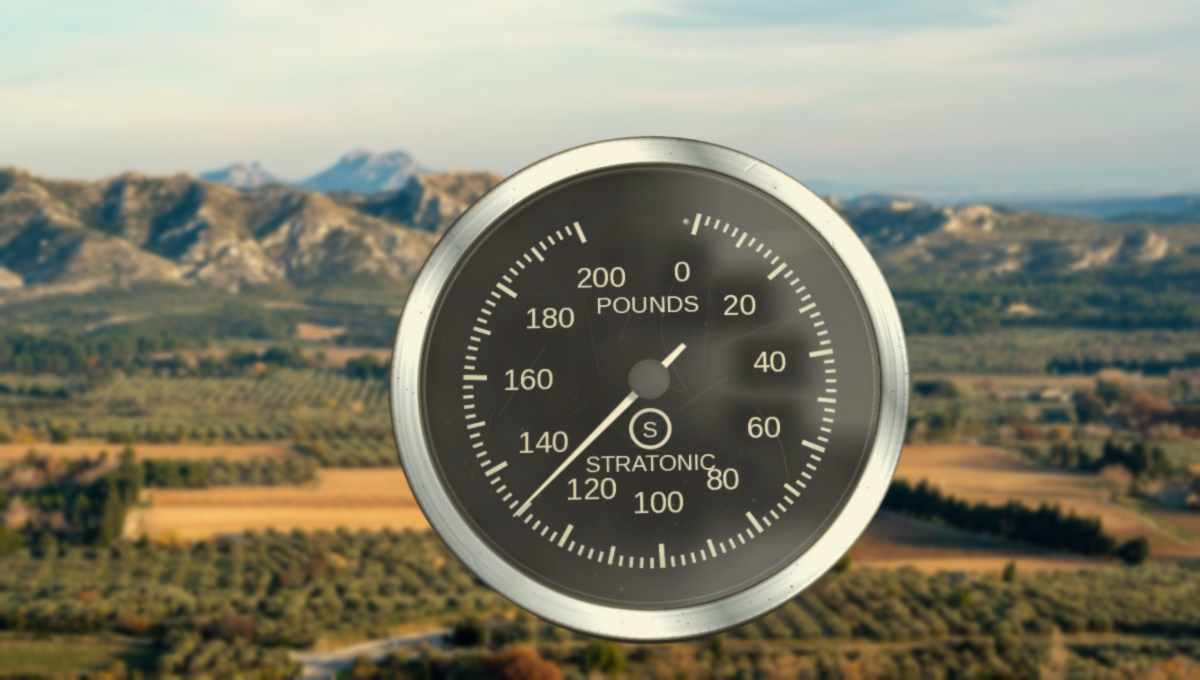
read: {"value": 130, "unit": "lb"}
